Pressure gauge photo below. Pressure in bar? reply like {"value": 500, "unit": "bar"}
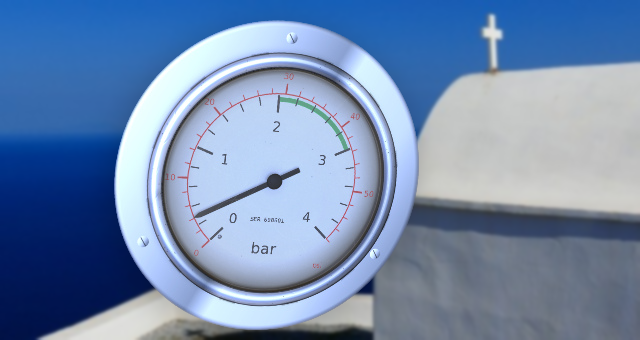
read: {"value": 0.3, "unit": "bar"}
